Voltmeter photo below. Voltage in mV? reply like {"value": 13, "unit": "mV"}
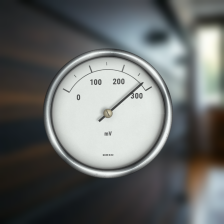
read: {"value": 275, "unit": "mV"}
